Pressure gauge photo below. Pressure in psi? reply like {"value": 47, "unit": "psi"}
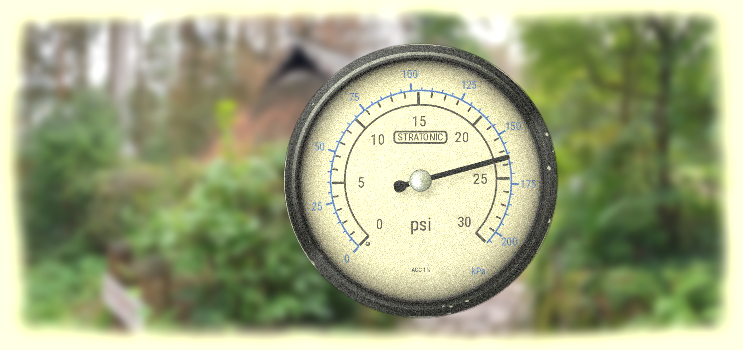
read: {"value": 23.5, "unit": "psi"}
